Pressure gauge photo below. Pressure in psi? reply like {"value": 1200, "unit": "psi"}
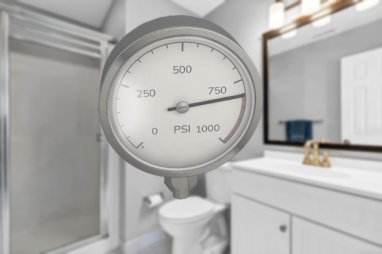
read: {"value": 800, "unit": "psi"}
